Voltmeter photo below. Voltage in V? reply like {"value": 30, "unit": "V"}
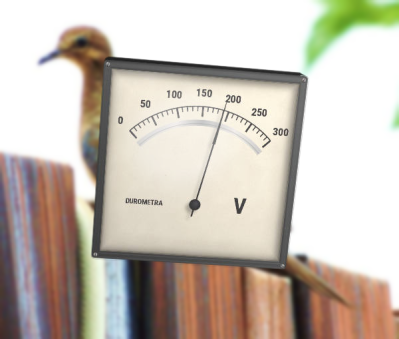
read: {"value": 190, "unit": "V"}
